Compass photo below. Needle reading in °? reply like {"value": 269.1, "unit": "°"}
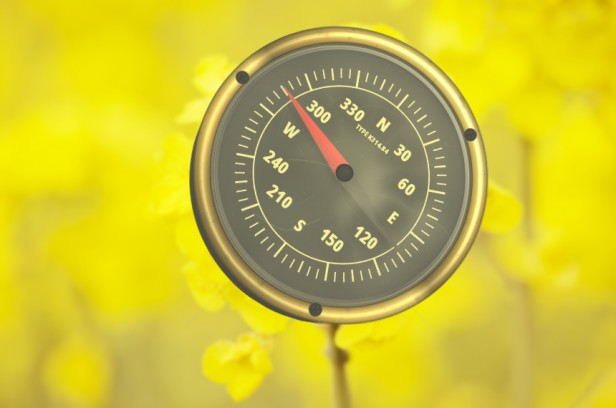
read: {"value": 285, "unit": "°"}
